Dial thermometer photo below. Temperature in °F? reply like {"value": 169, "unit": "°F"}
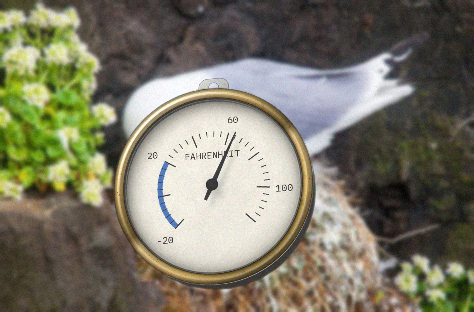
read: {"value": 64, "unit": "°F"}
